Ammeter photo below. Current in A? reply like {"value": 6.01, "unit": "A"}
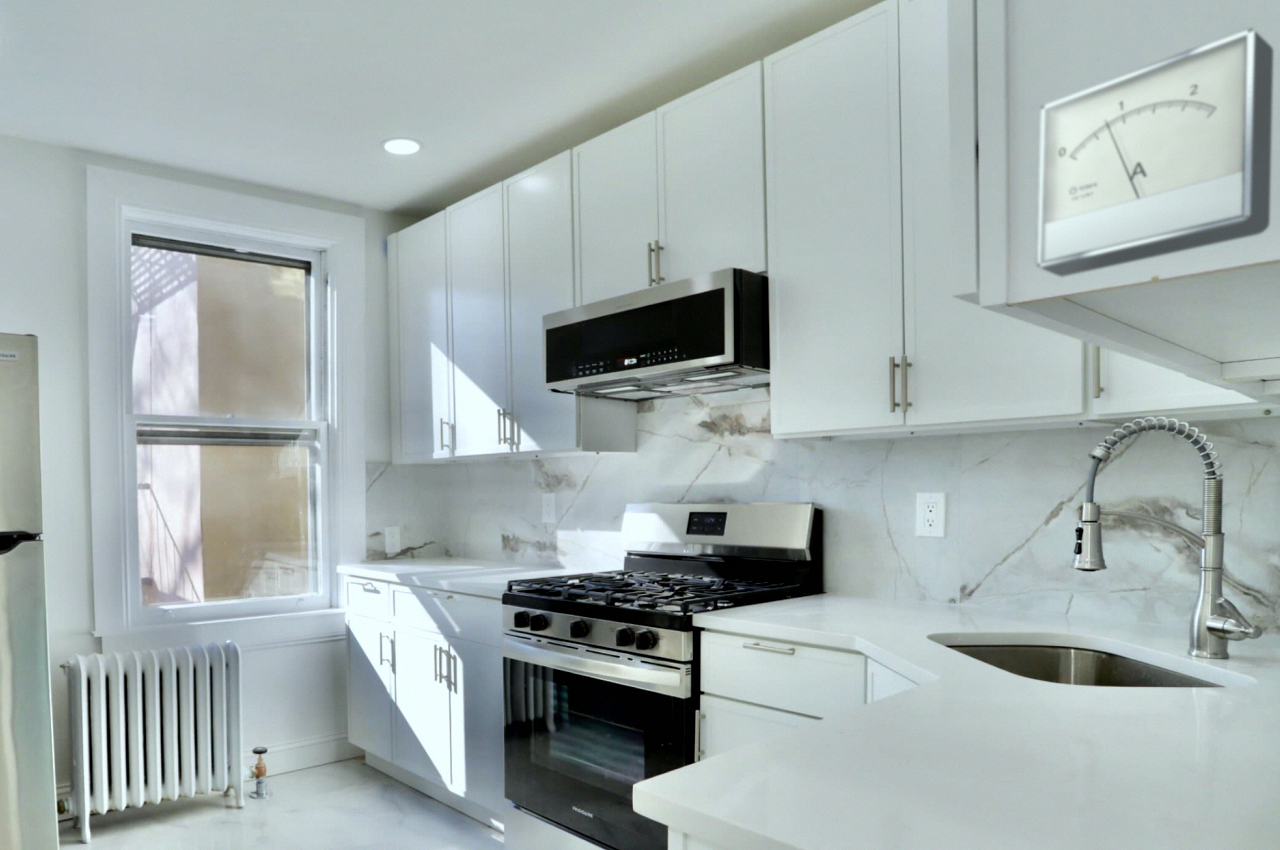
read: {"value": 0.75, "unit": "A"}
